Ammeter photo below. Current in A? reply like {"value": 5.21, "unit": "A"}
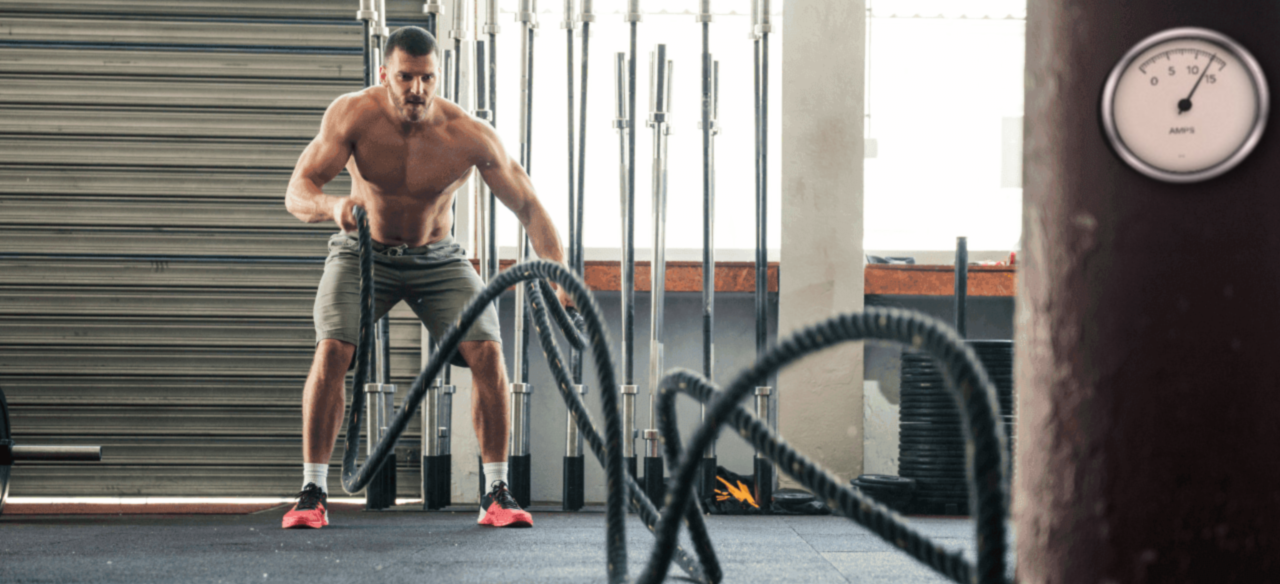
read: {"value": 12.5, "unit": "A"}
